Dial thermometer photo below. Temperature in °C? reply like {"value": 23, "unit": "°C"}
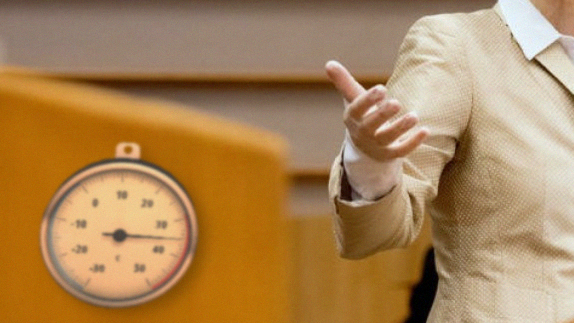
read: {"value": 35, "unit": "°C"}
